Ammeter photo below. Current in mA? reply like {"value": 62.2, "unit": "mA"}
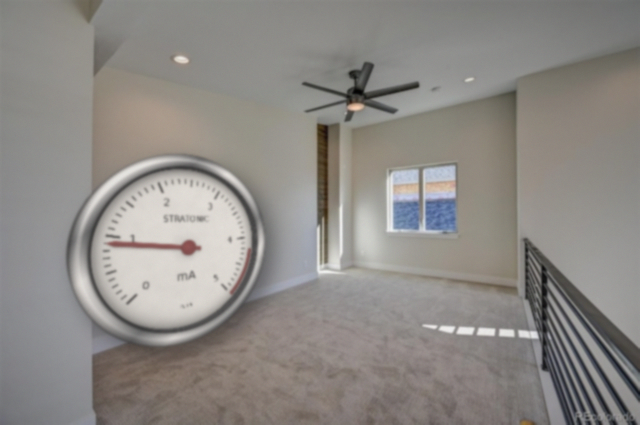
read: {"value": 0.9, "unit": "mA"}
